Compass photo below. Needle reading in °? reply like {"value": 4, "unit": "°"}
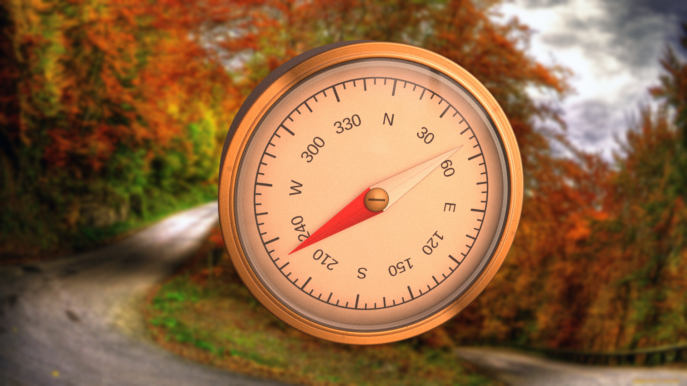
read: {"value": 230, "unit": "°"}
